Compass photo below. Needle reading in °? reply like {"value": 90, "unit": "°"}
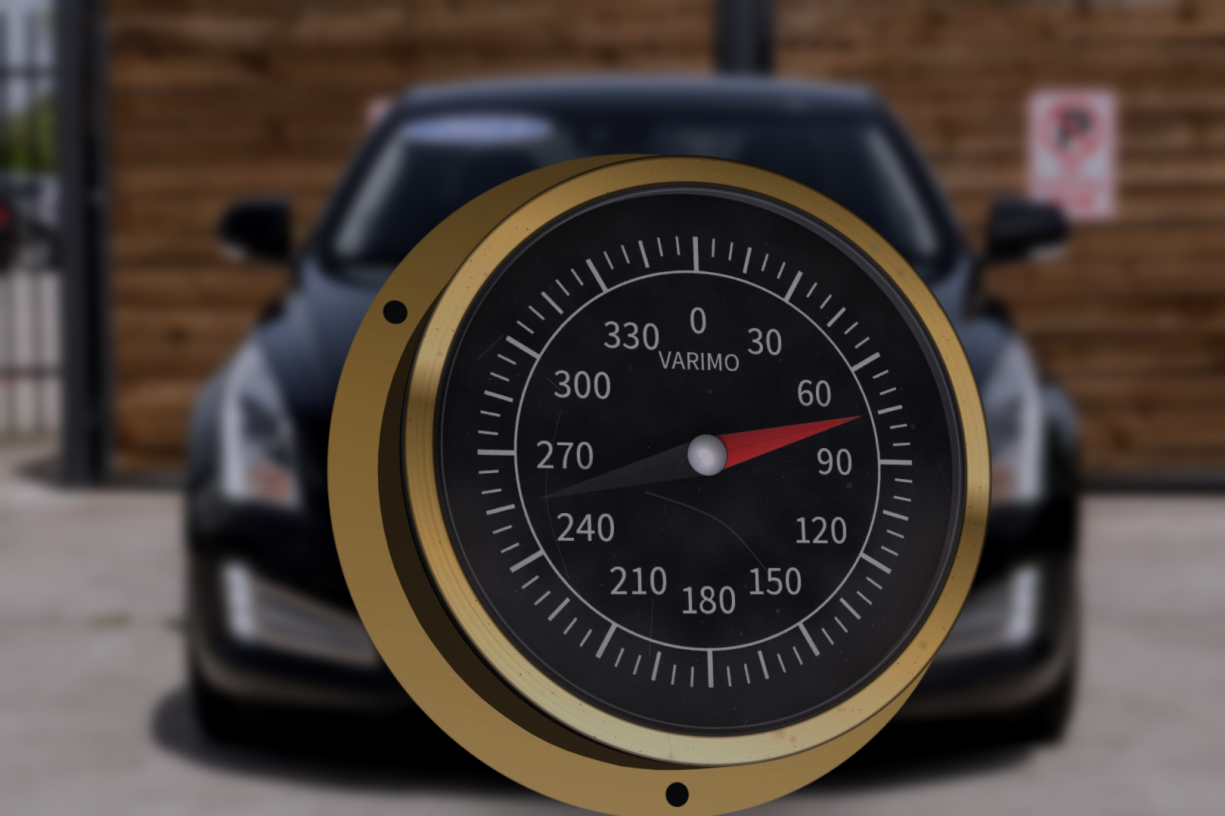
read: {"value": 75, "unit": "°"}
